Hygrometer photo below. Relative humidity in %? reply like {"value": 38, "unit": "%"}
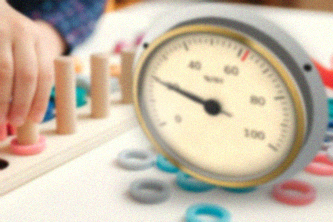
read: {"value": 20, "unit": "%"}
